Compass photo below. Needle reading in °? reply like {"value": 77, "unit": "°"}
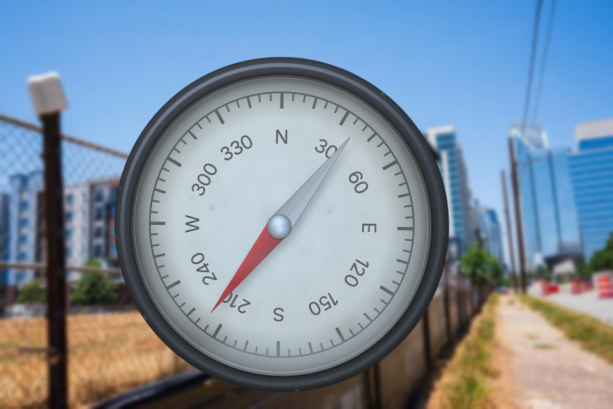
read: {"value": 217.5, "unit": "°"}
